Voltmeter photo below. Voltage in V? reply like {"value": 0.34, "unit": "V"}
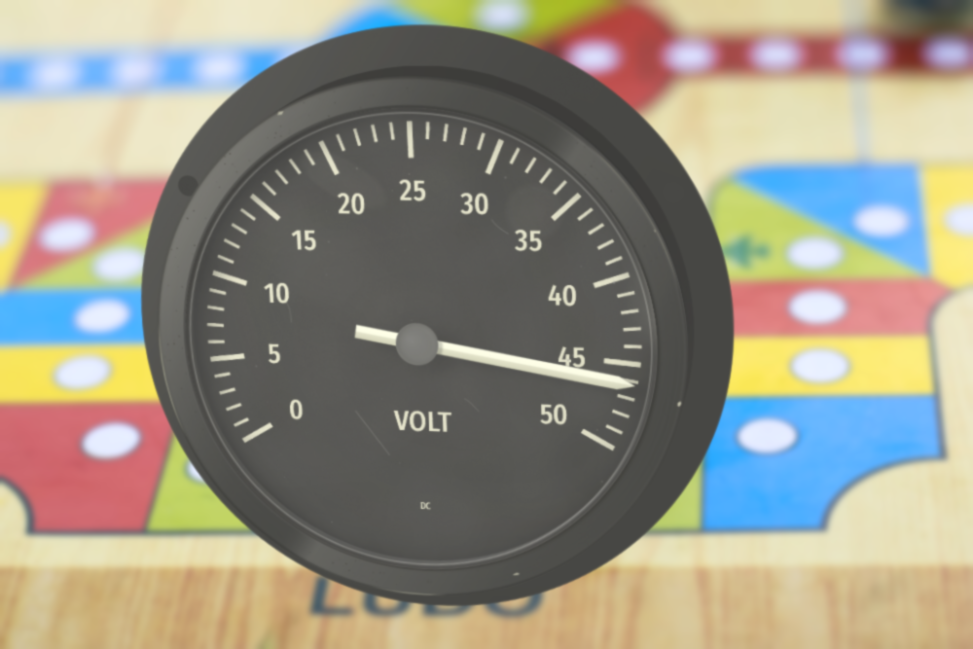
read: {"value": 46, "unit": "V"}
